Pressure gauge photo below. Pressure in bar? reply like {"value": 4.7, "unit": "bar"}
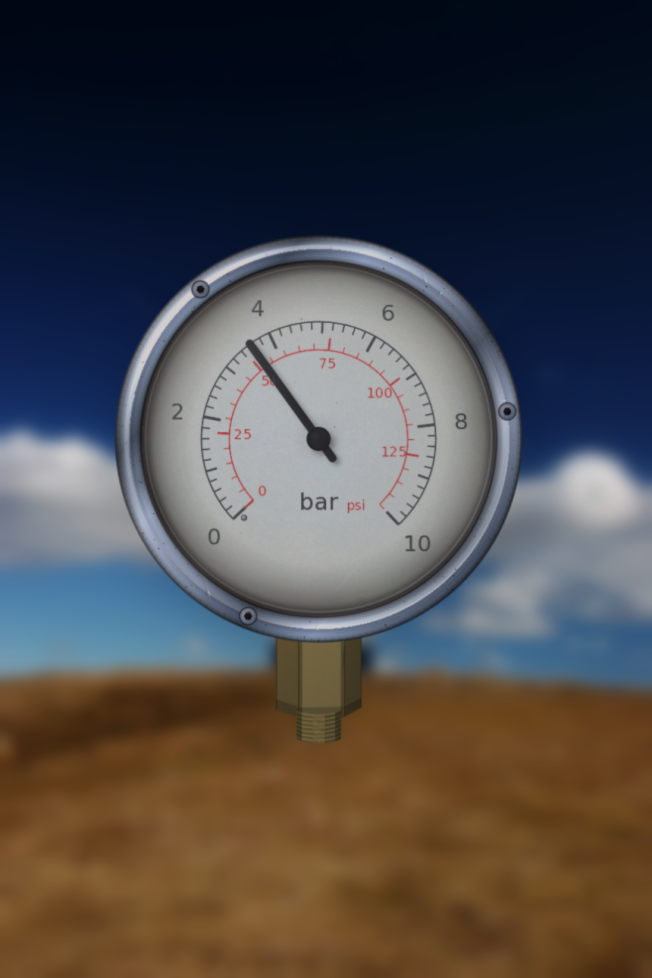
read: {"value": 3.6, "unit": "bar"}
